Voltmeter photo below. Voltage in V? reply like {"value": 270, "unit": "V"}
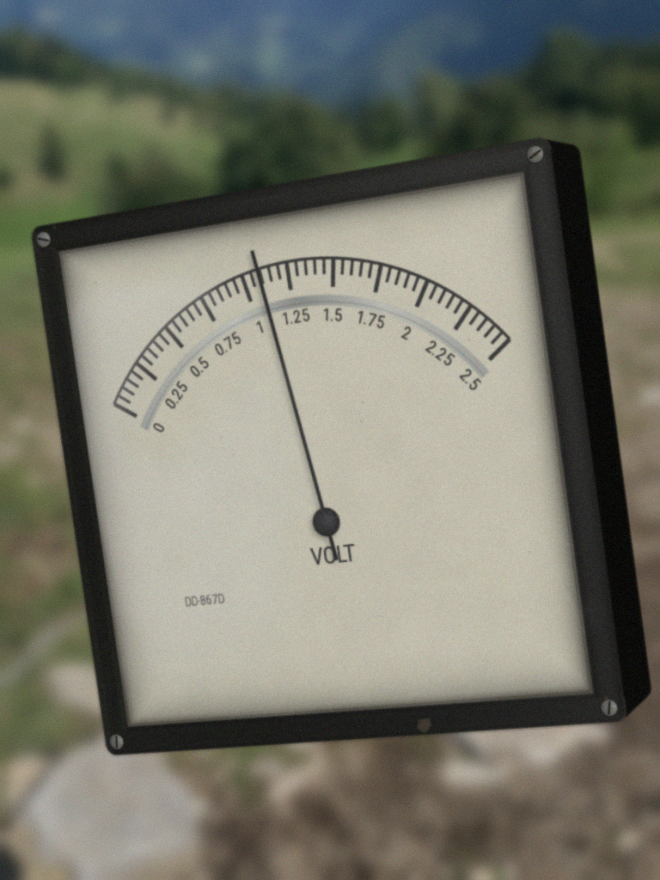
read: {"value": 1.1, "unit": "V"}
